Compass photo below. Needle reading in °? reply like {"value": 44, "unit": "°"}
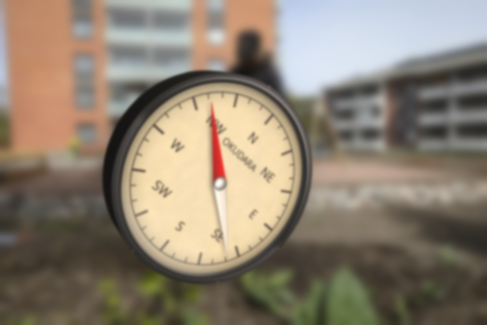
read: {"value": 310, "unit": "°"}
